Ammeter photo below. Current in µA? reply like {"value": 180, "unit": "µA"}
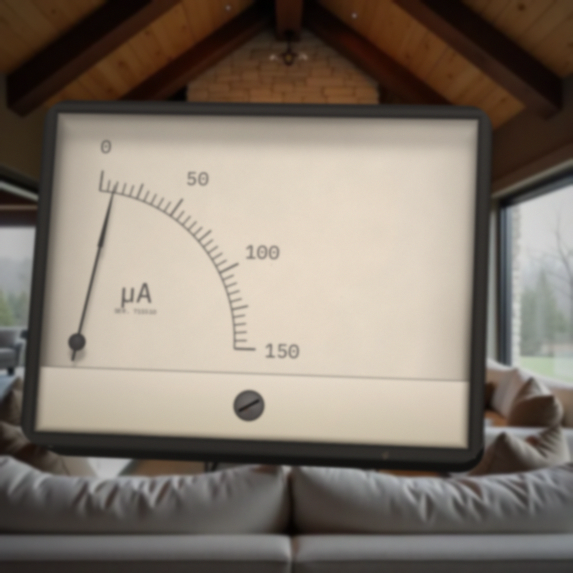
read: {"value": 10, "unit": "µA"}
